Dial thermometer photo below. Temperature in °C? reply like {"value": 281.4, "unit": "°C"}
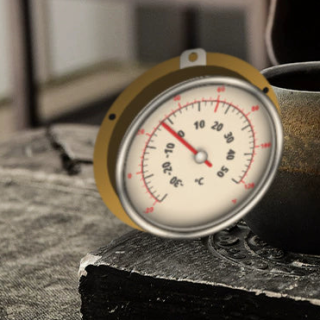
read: {"value": -2, "unit": "°C"}
